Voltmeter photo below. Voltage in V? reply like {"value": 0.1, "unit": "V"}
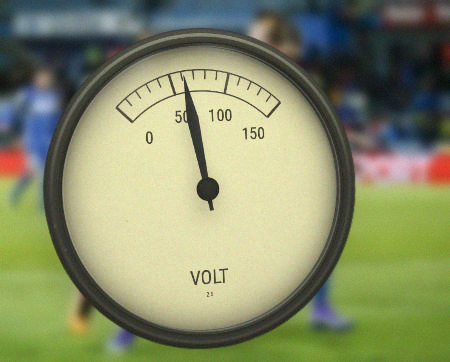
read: {"value": 60, "unit": "V"}
